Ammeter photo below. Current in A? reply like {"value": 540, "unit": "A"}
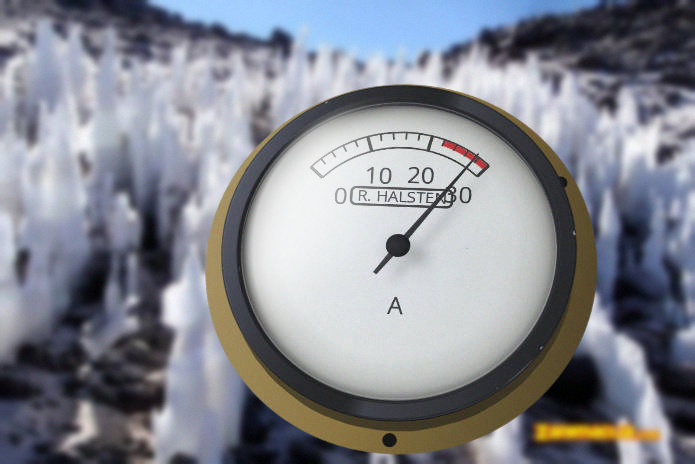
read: {"value": 28, "unit": "A"}
